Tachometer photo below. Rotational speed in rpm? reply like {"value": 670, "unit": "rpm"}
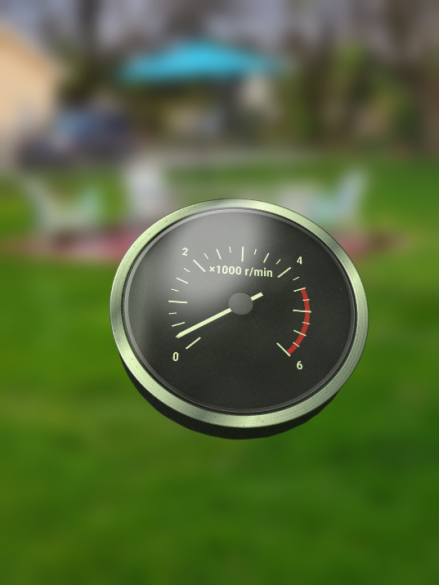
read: {"value": 250, "unit": "rpm"}
